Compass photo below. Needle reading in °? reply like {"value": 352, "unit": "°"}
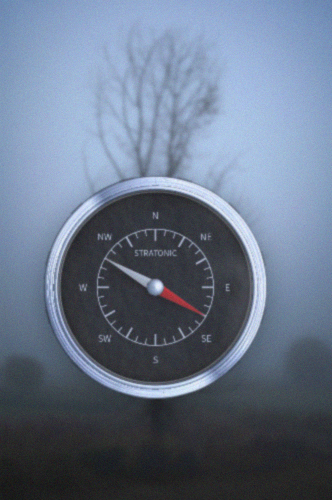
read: {"value": 120, "unit": "°"}
